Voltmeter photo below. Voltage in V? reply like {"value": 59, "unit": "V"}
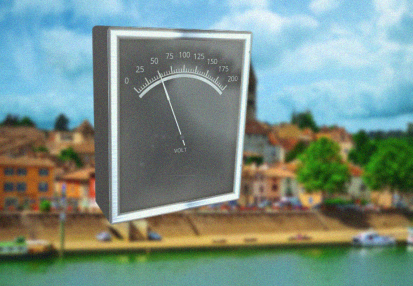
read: {"value": 50, "unit": "V"}
